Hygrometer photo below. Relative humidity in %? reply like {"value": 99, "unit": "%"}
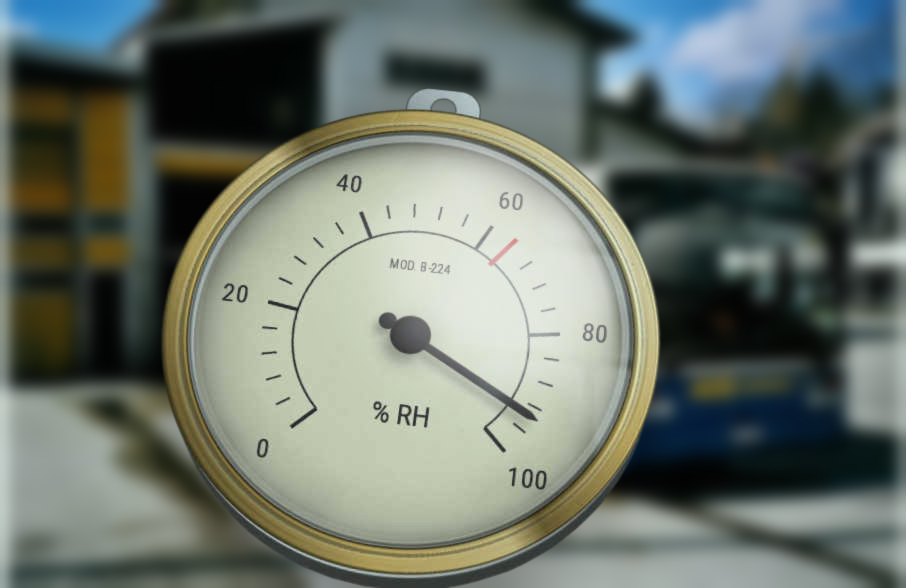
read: {"value": 94, "unit": "%"}
